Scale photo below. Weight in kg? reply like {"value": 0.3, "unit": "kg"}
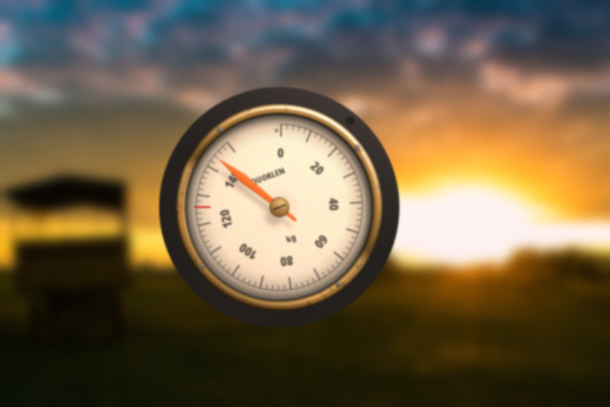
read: {"value": 144, "unit": "kg"}
